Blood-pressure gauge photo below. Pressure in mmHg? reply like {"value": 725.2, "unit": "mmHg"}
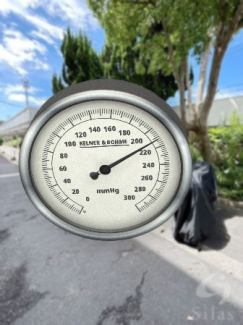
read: {"value": 210, "unit": "mmHg"}
